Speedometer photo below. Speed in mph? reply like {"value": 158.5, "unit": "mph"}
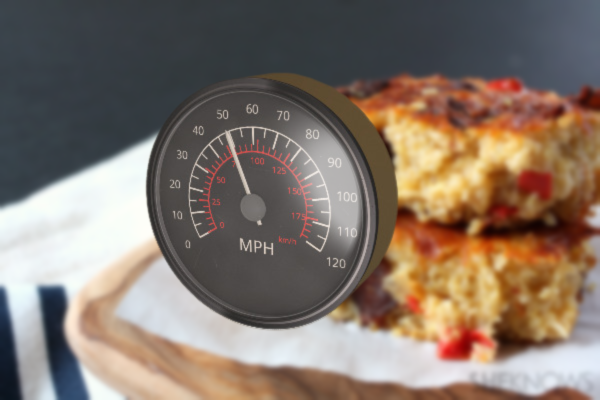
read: {"value": 50, "unit": "mph"}
